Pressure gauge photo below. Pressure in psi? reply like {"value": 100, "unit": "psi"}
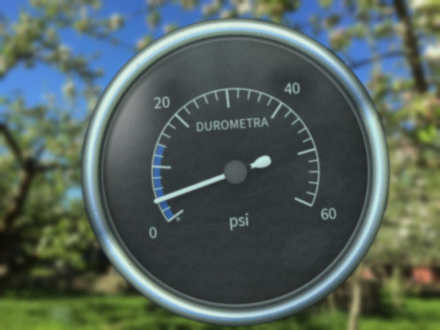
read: {"value": 4, "unit": "psi"}
